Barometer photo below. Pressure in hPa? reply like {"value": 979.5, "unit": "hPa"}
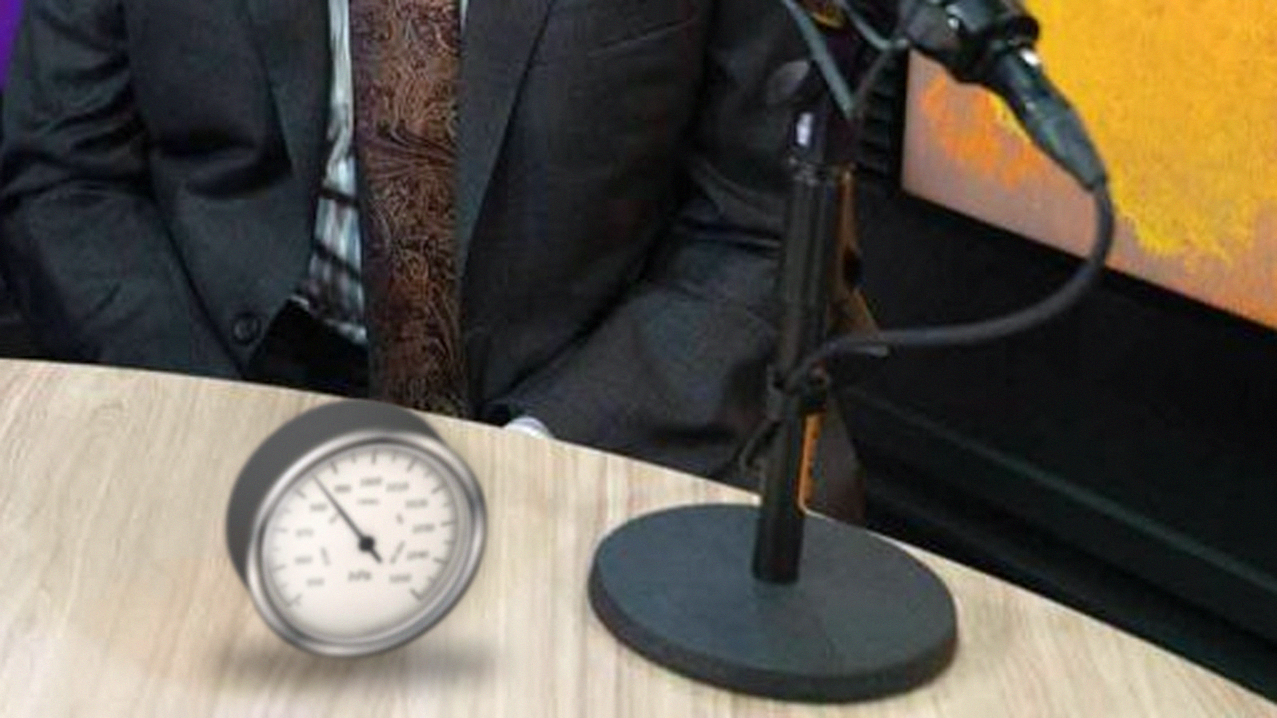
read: {"value": 985, "unit": "hPa"}
